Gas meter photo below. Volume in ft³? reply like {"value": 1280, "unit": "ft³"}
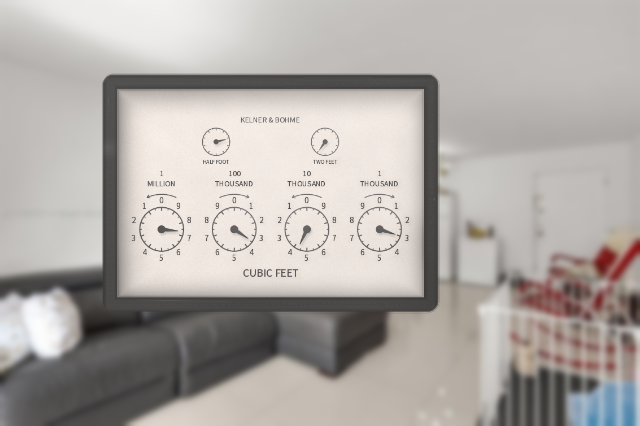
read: {"value": 734300, "unit": "ft³"}
